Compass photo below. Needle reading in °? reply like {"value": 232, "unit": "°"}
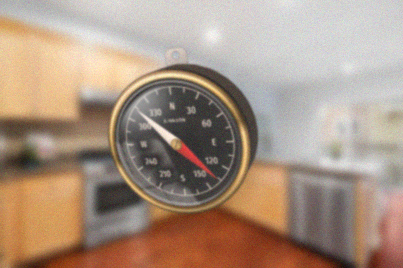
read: {"value": 135, "unit": "°"}
